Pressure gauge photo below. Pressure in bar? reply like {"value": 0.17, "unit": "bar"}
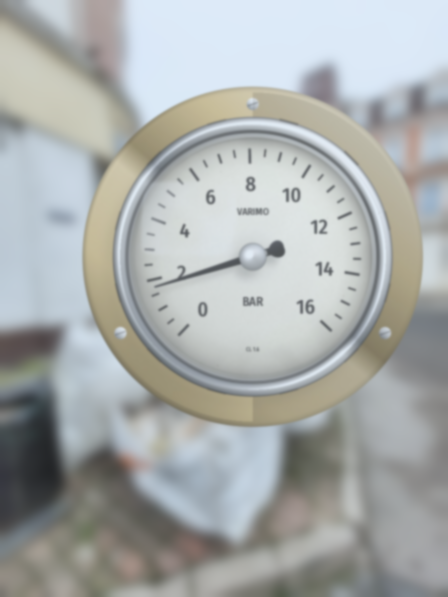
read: {"value": 1.75, "unit": "bar"}
